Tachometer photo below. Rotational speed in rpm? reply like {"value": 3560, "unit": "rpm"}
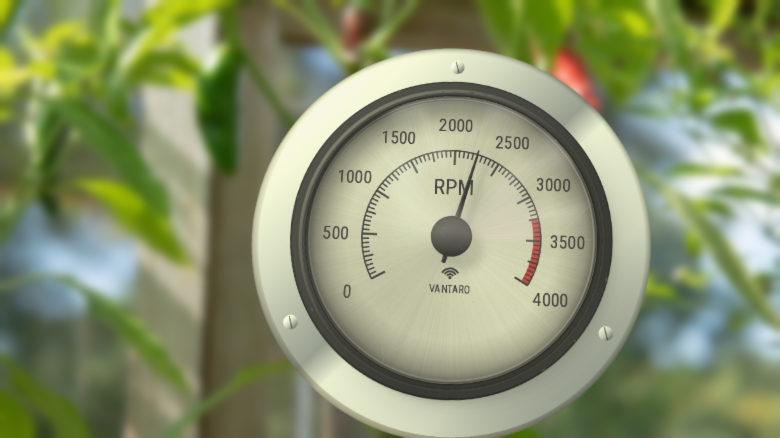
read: {"value": 2250, "unit": "rpm"}
